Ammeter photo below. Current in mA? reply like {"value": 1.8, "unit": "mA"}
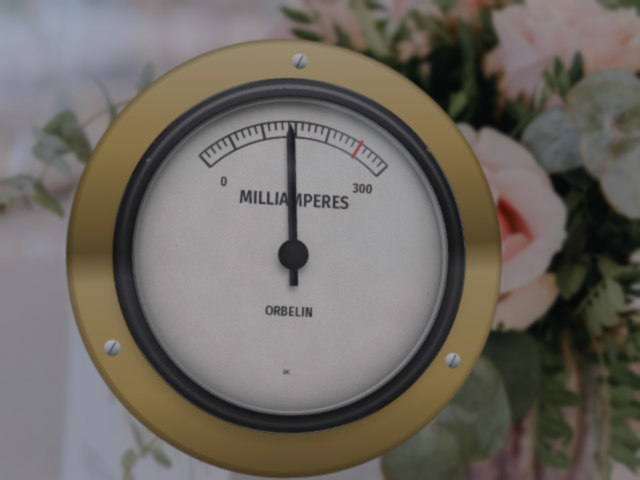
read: {"value": 140, "unit": "mA"}
